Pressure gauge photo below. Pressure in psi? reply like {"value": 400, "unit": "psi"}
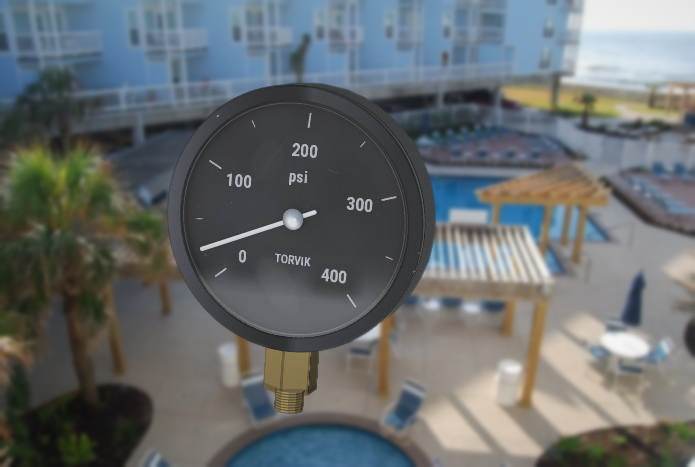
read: {"value": 25, "unit": "psi"}
